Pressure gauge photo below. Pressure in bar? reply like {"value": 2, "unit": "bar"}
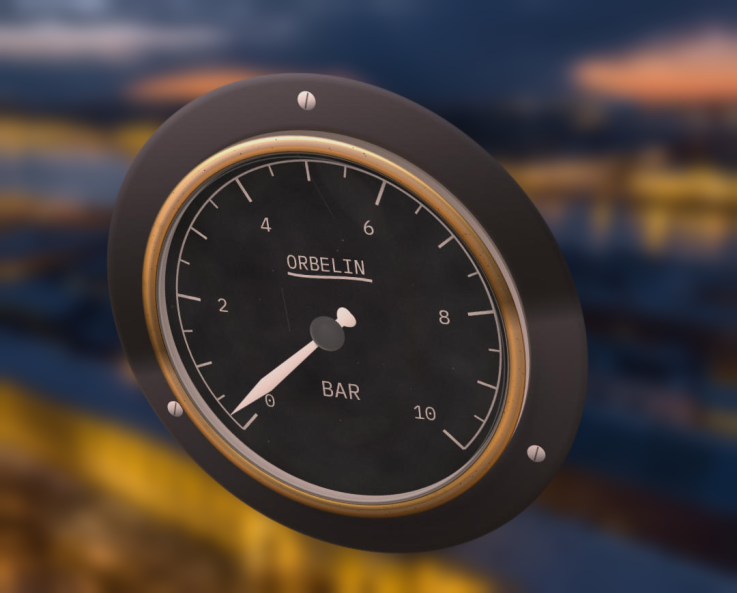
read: {"value": 0.25, "unit": "bar"}
